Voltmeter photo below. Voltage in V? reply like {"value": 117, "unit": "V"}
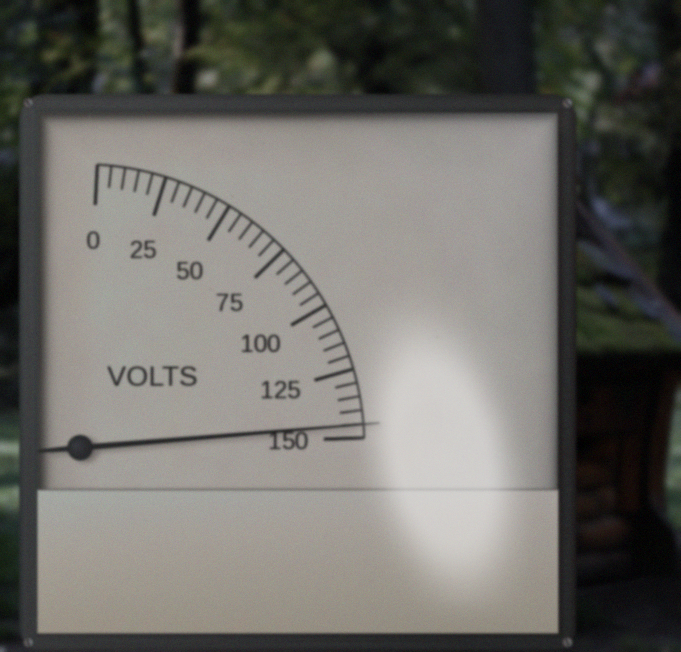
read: {"value": 145, "unit": "V"}
